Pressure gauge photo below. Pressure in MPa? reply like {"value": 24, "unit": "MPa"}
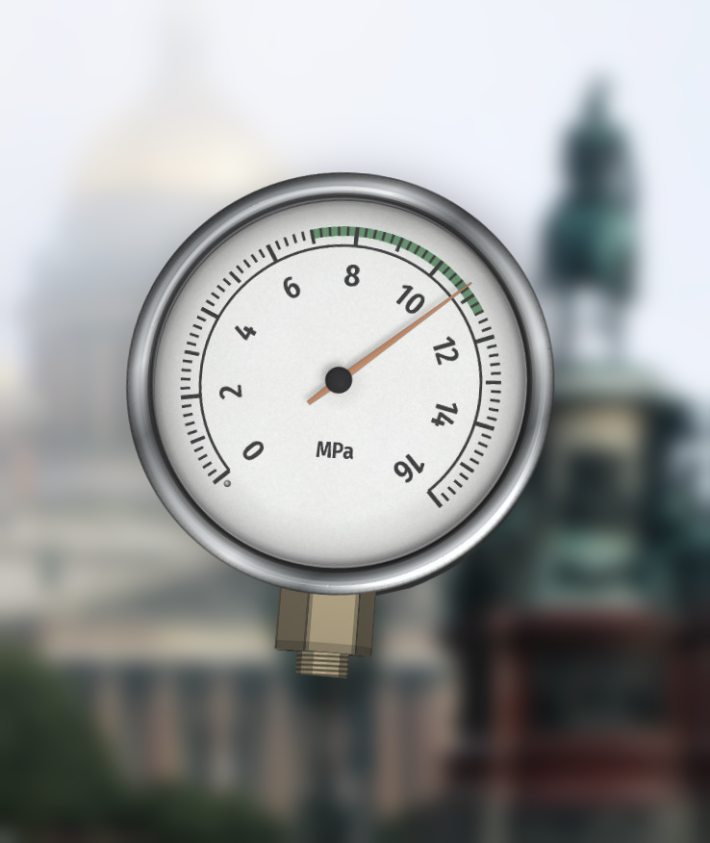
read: {"value": 10.8, "unit": "MPa"}
